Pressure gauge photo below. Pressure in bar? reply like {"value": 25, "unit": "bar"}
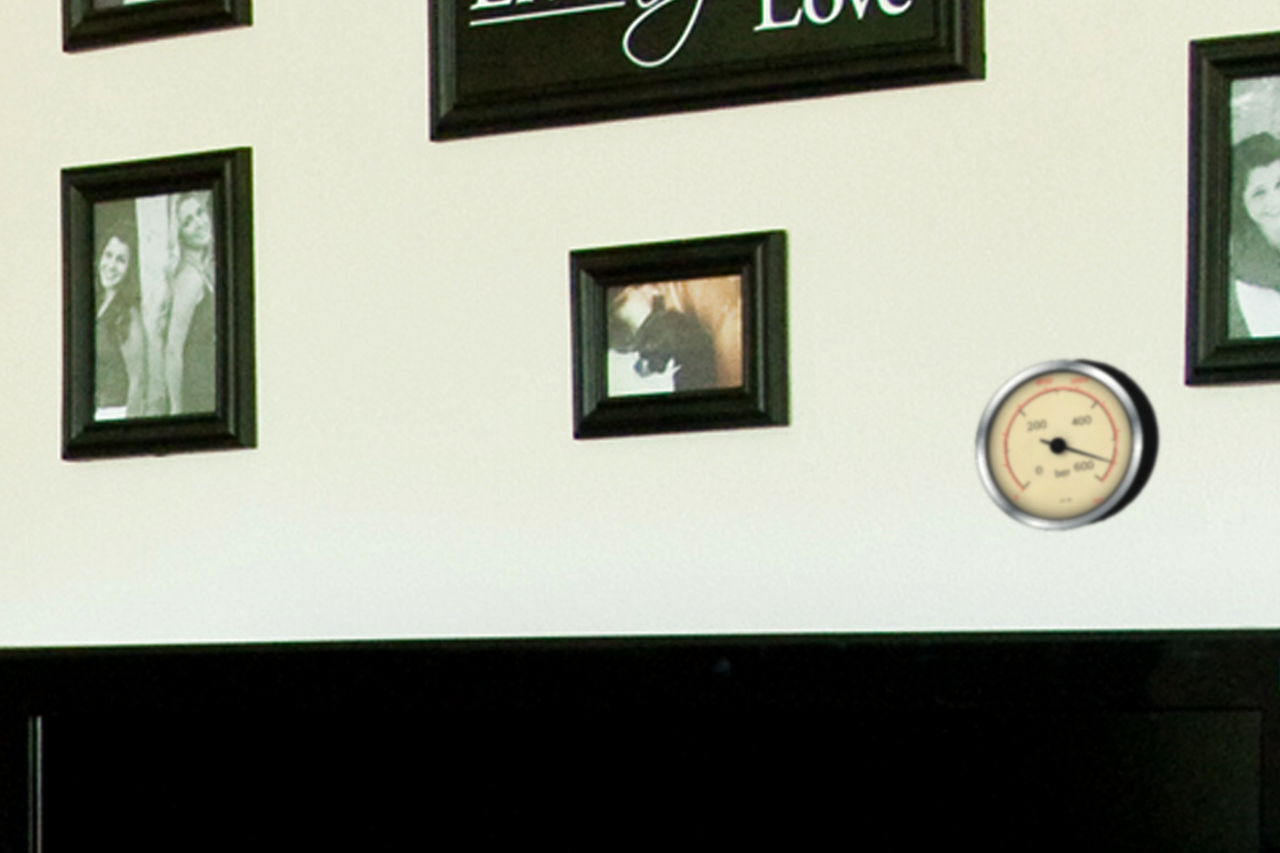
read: {"value": 550, "unit": "bar"}
